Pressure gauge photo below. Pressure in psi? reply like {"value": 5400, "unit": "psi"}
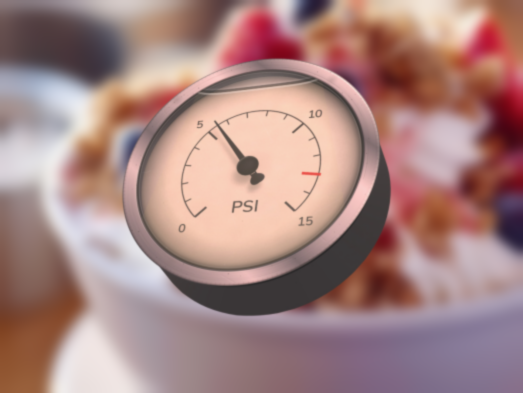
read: {"value": 5.5, "unit": "psi"}
